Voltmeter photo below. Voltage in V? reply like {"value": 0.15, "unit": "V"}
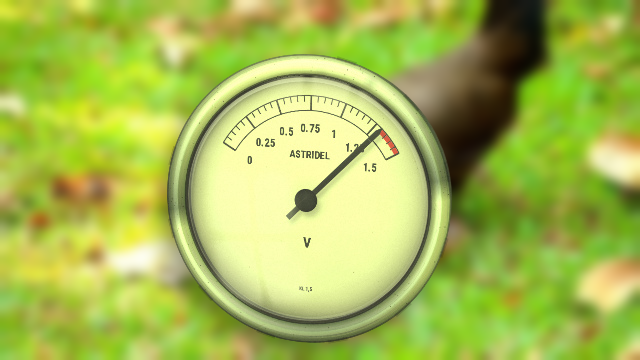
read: {"value": 1.3, "unit": "V"}
